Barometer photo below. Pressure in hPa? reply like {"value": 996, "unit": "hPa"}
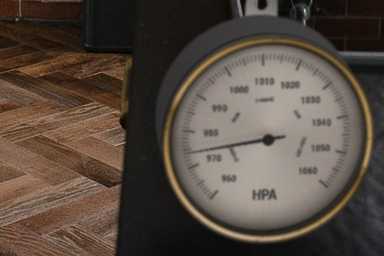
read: {"value": 975, "unit": "hPa"}
